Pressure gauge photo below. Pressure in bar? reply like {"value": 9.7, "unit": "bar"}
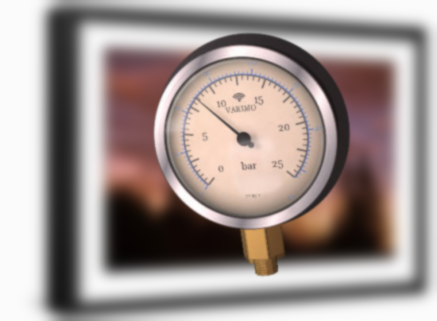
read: {"value": 8.5, "unit": "bar"}
